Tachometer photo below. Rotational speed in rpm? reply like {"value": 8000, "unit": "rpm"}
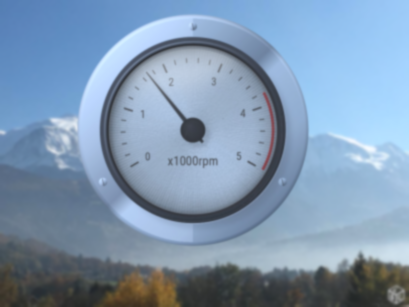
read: {"value": 1700, "unit": "rpm"}
